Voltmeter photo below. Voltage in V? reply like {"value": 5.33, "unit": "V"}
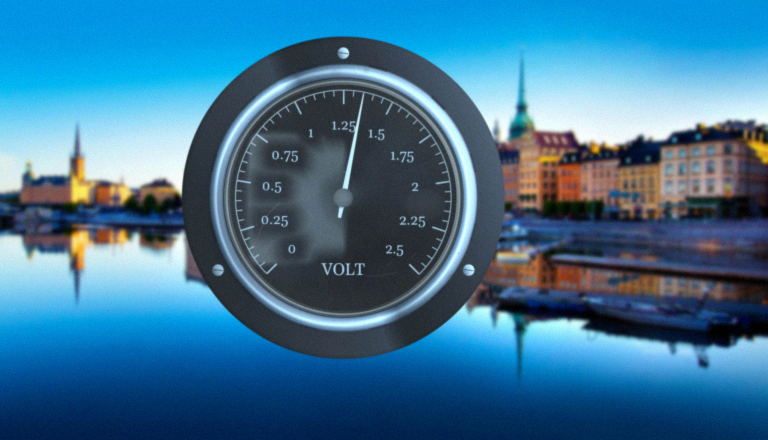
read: {"value": 1.35, "unit": "V"}
